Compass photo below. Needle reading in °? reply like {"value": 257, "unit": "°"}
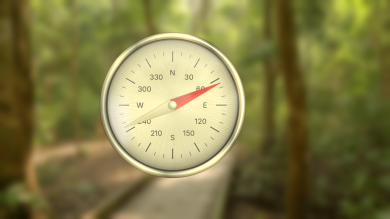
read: {"value": 65, "unit": "°"}
